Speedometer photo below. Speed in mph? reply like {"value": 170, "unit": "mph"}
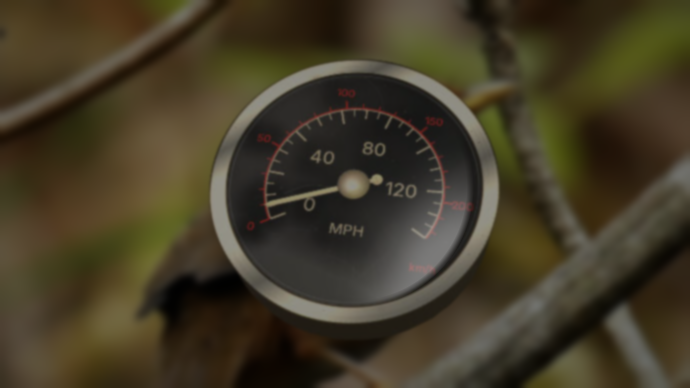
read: {"value": 5, "unit": "mph"}
